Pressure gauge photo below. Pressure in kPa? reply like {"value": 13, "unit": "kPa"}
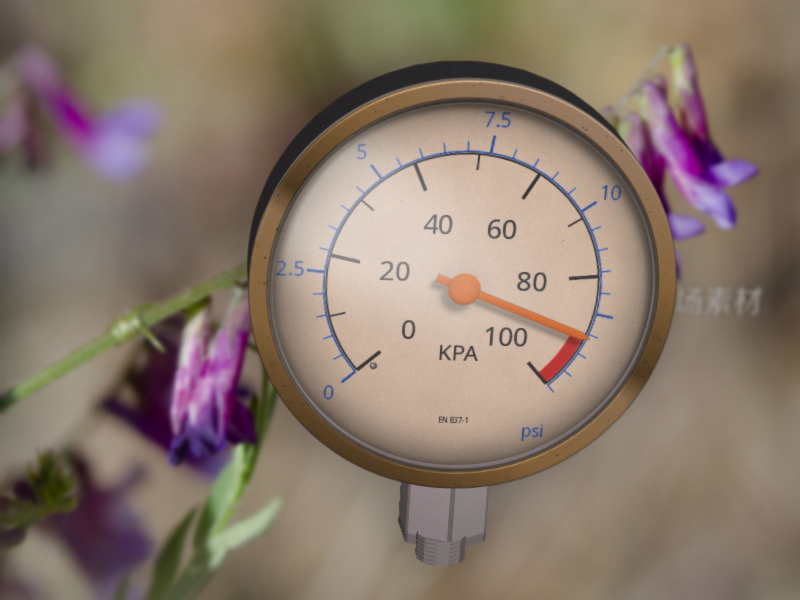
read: {"value": 90, "unit": "kPa"}
